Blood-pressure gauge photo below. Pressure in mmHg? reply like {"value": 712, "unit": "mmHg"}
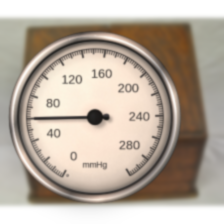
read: {"value": 60, "unit": "mmHg"}
